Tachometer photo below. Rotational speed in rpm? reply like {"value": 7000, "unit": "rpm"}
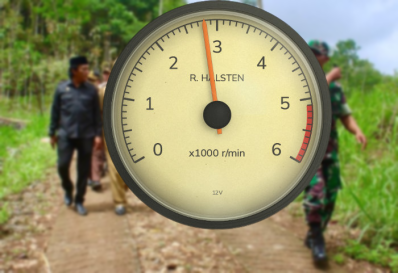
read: {"value": 2800, "unit": "rpm"}
